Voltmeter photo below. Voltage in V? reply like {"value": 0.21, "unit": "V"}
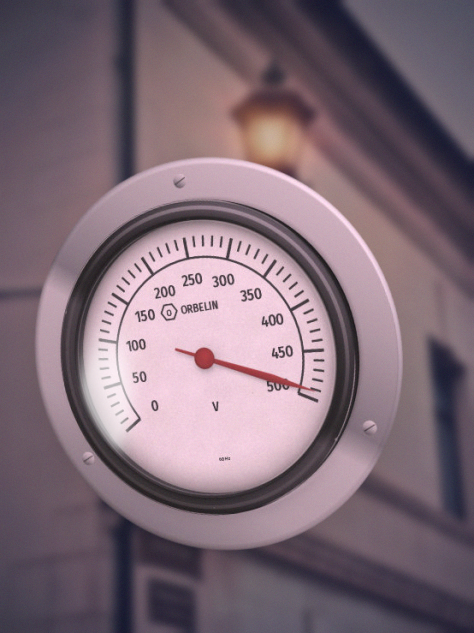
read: {"value": 490, "unit": "V"}
